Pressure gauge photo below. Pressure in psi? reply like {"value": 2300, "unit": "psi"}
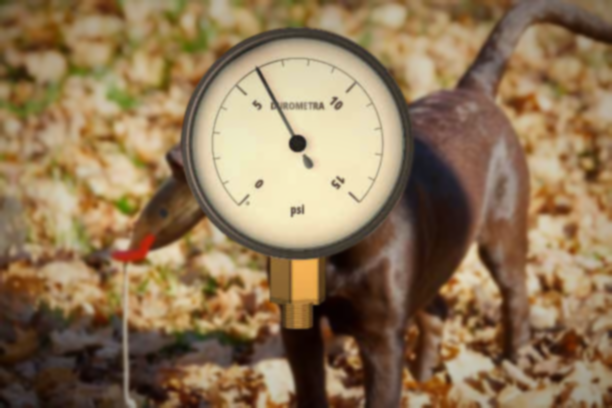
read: {"value": 6, "unit": "psi"}
